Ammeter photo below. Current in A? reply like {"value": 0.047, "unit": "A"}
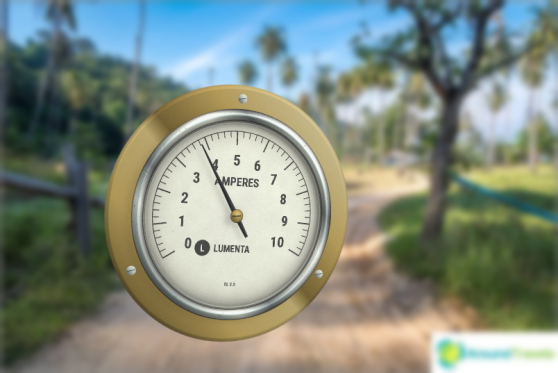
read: {"value": 3.8, "unit": "A"}
